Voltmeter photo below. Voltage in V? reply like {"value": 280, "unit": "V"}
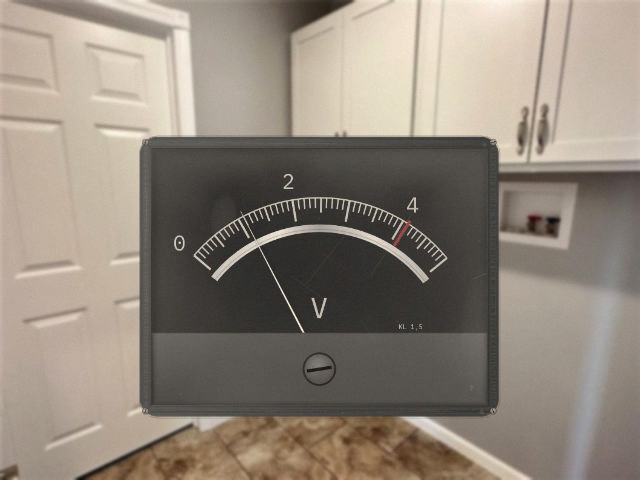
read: {"value": 1.1, "unit": "V"}
